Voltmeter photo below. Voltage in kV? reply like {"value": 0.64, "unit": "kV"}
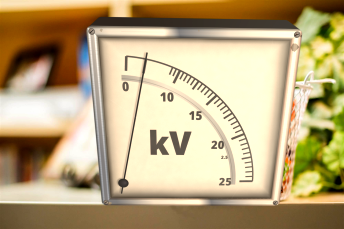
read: {"value": 5, "unit": "kV"}
